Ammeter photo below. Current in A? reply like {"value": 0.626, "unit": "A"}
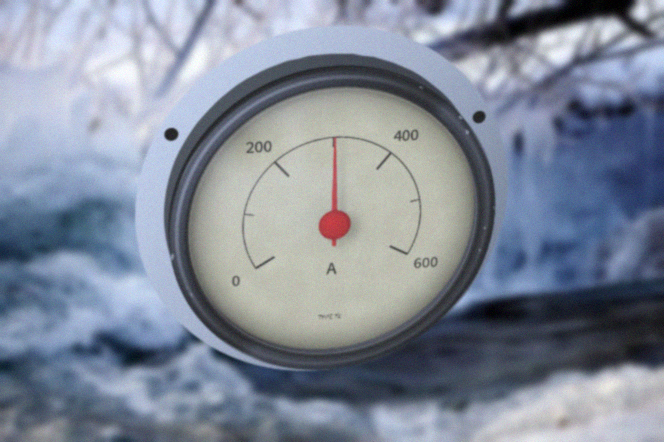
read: {"value": 300, "unit": "A"}
